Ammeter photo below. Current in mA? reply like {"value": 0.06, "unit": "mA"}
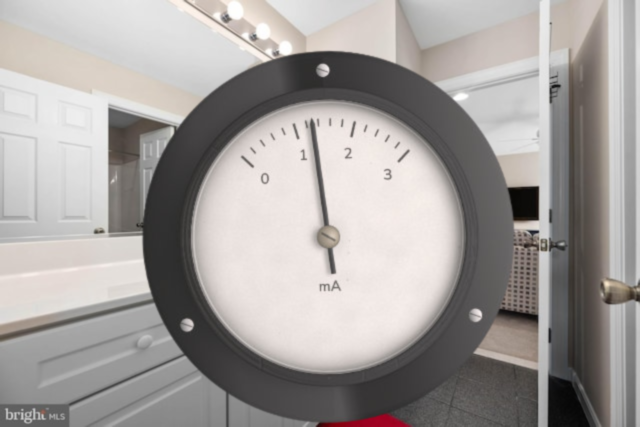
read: {"value": 1.3, "unit": "mA"}
